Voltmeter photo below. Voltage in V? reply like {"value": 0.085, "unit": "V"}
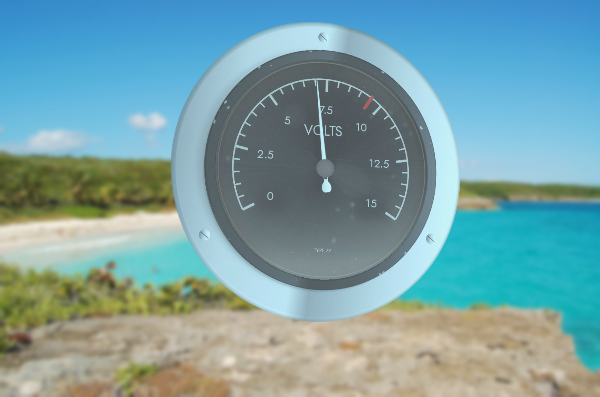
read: {"value": 7, "unit": "V"}
